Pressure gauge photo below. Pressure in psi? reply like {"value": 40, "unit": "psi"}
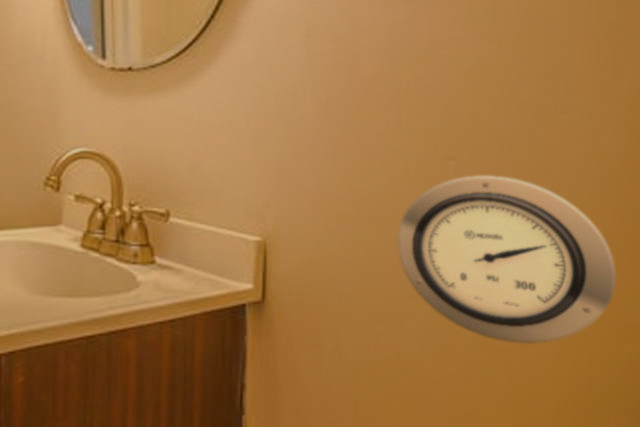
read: {"value": 225, "unit": "psi"}
